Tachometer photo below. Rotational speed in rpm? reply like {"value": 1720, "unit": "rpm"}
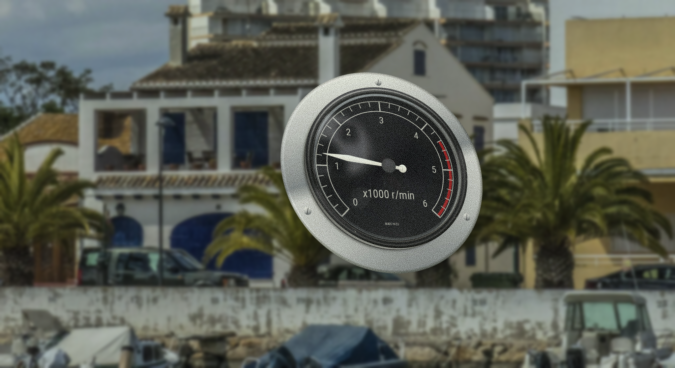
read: {"value": 1200, "unit": "rpm"}
